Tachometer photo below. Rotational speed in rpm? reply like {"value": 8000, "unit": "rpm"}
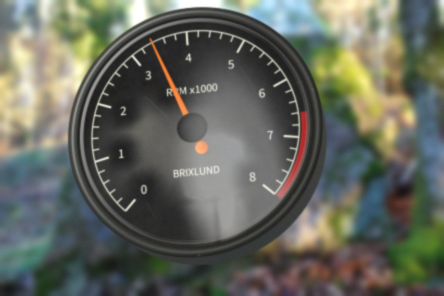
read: {"value": 3400, "unit": "rpm"}
